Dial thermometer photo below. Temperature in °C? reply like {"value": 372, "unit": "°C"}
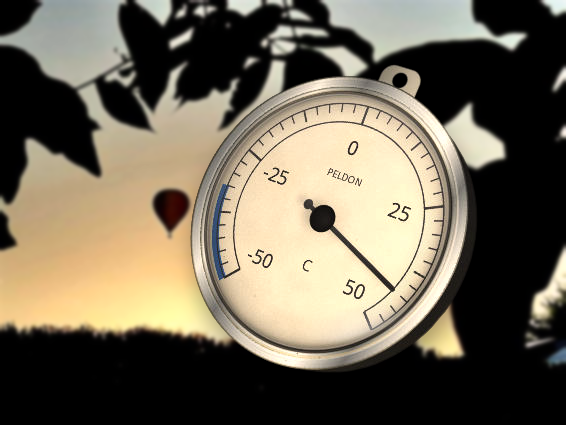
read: {"value": 42.5, "unit": "°C"}
